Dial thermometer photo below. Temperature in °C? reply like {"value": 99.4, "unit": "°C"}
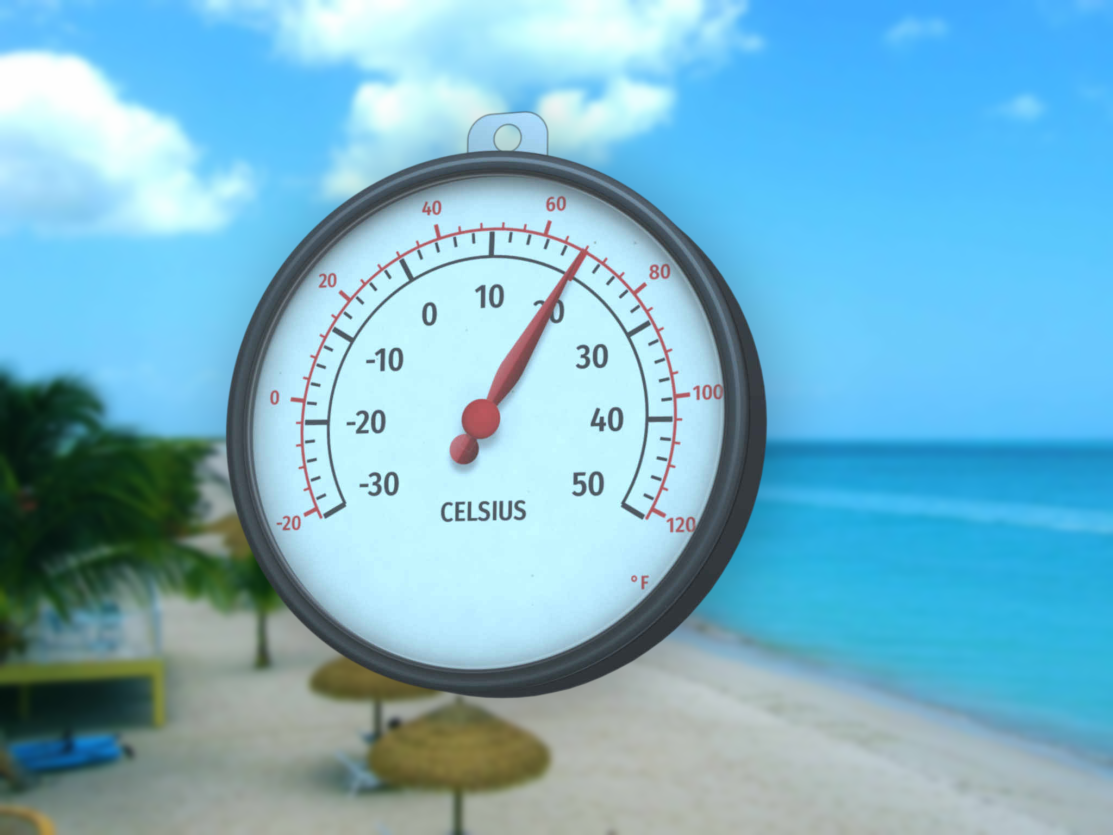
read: {"value": 20, "unit": "°C"}
